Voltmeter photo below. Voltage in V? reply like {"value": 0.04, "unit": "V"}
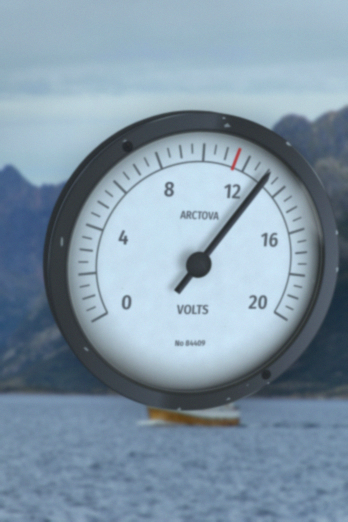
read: {"value": 13, "unit": "V"}
